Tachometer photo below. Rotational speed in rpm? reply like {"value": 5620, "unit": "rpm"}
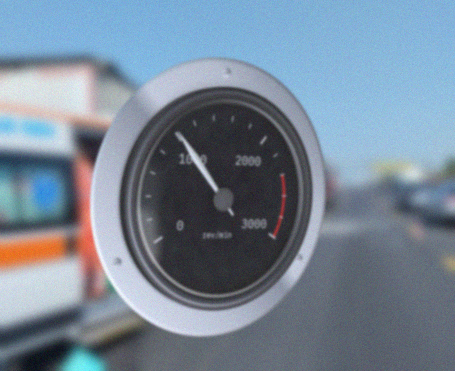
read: {"value": 1000, "unit": "rpm"}
